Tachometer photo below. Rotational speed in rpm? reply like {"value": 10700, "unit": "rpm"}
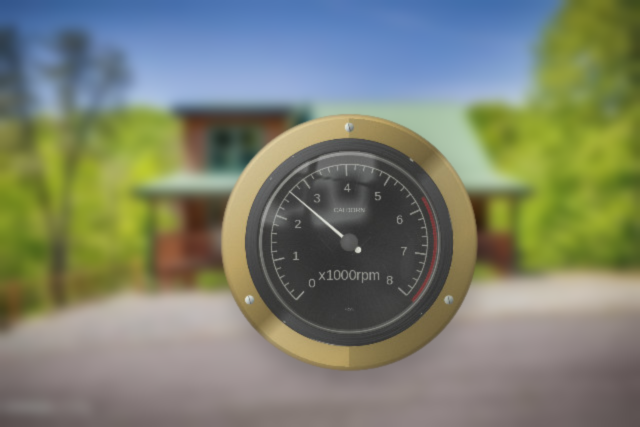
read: {"value": 2600, "unit": "rpm"}
